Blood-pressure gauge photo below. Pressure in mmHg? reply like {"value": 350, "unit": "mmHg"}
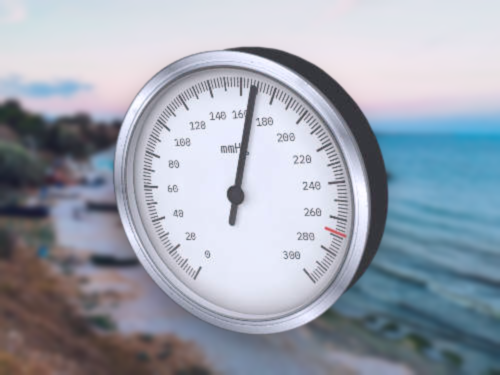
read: {"value": 170, "unit": "mmHg"}
